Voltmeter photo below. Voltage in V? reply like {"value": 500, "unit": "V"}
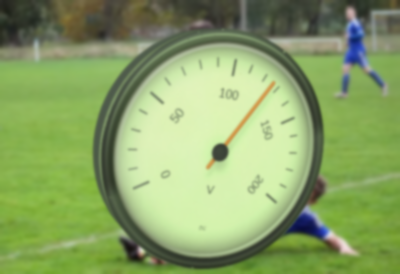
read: {"value": 125, "unit": "V"}
